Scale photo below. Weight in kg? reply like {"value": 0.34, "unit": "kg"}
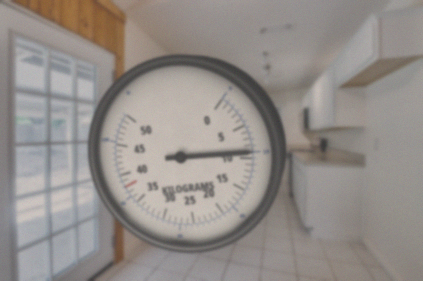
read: {"value": 9, "unit": "kg"}
